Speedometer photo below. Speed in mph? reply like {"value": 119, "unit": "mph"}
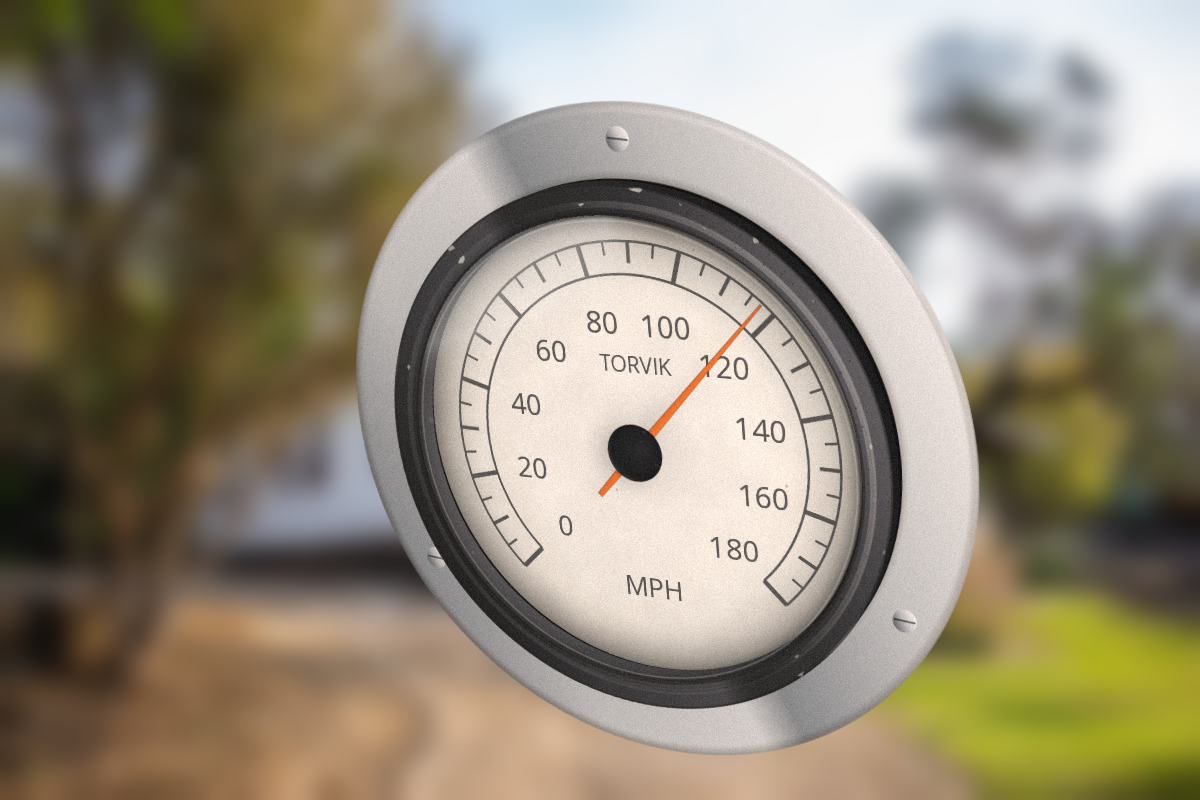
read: {"value": 117.5, "unit": "mph"}
